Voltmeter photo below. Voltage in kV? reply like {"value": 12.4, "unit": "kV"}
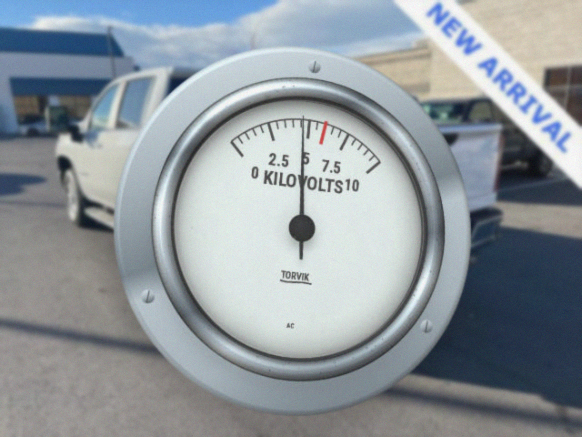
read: {"value": 4.5, "unit": "kV"}
